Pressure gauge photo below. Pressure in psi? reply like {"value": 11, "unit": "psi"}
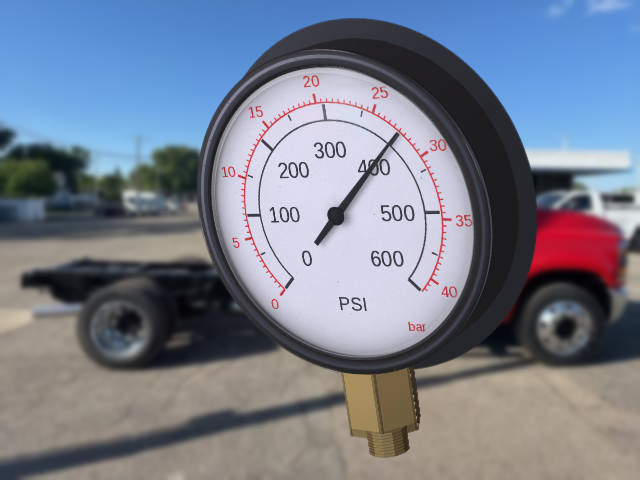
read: {"value": 400, "unit": "psi"}
